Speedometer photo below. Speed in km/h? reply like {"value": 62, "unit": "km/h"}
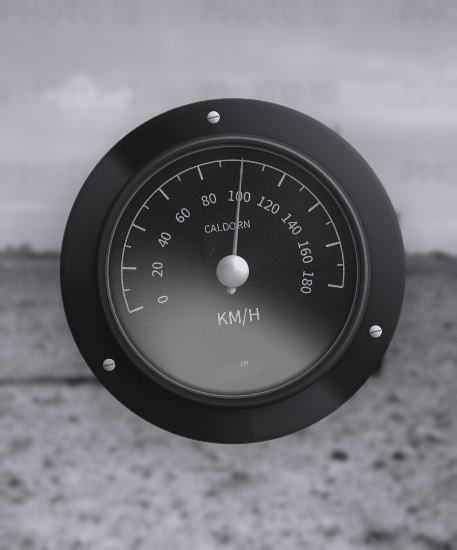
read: {"value": 100, "unit": "km/h"}
